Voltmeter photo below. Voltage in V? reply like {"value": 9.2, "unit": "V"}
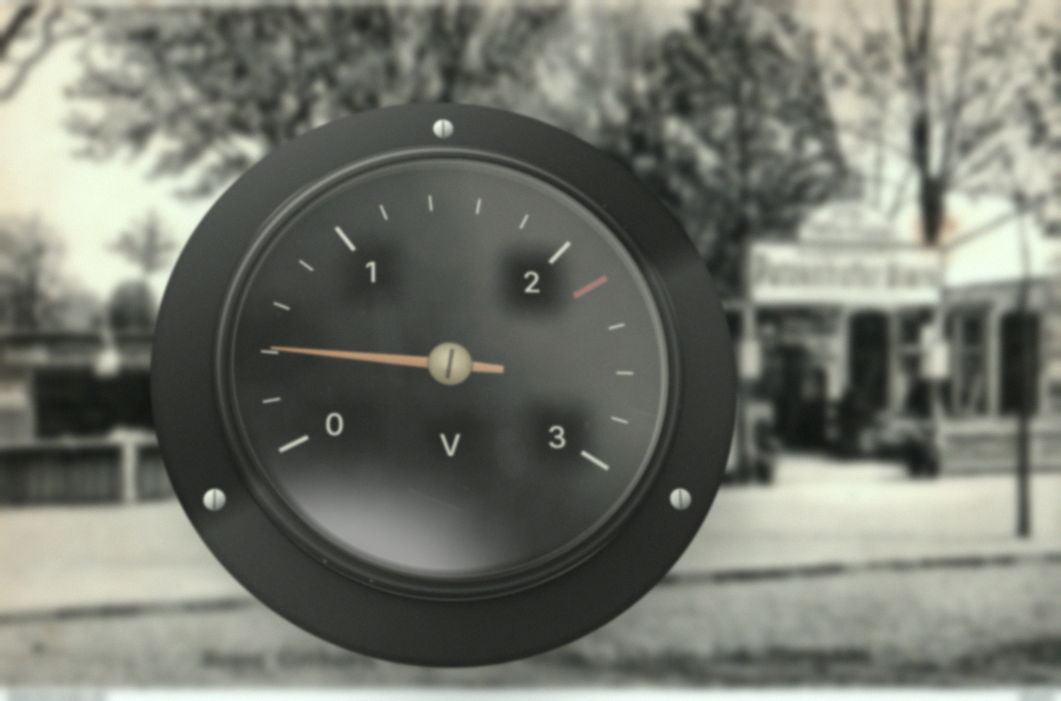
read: {"value": 0.4, "unit": "V"}
